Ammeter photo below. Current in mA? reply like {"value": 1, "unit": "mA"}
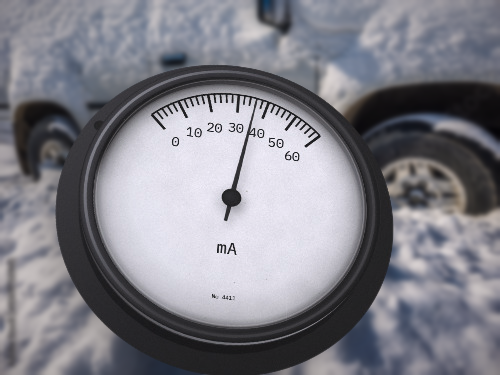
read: {"value": 36, "unit": "mA"}
